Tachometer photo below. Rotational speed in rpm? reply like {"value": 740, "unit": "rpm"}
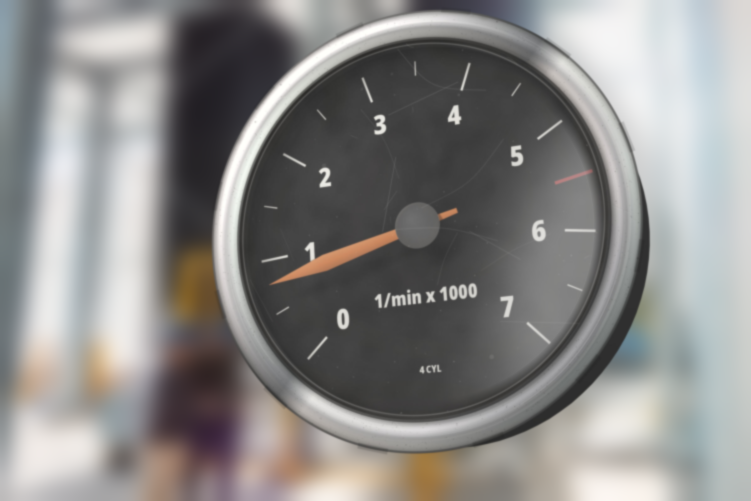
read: {"value": 750, "unit": "rpm"}
